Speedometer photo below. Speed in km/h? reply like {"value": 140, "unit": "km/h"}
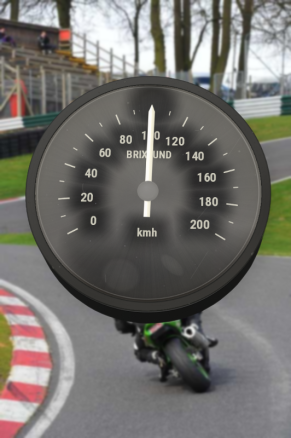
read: {"value": 100, "unit": "km/h"}
